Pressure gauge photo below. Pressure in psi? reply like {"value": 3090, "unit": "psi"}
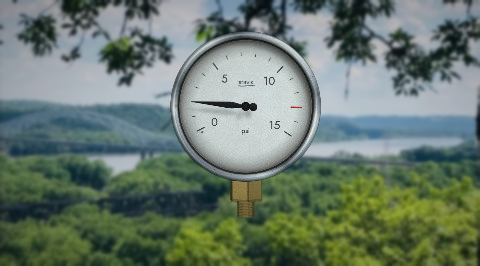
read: {"value": 2, "unit": "psi"}
